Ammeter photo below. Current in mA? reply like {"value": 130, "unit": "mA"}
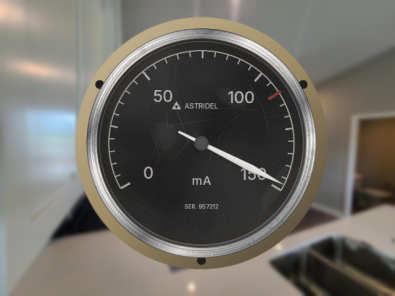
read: {"value": 147.5, "unit": "mA"}
